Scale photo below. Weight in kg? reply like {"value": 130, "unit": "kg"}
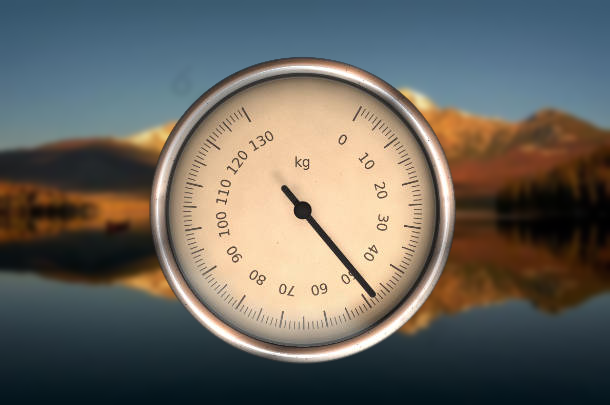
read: {"value": 48, "unit": "kg"}
